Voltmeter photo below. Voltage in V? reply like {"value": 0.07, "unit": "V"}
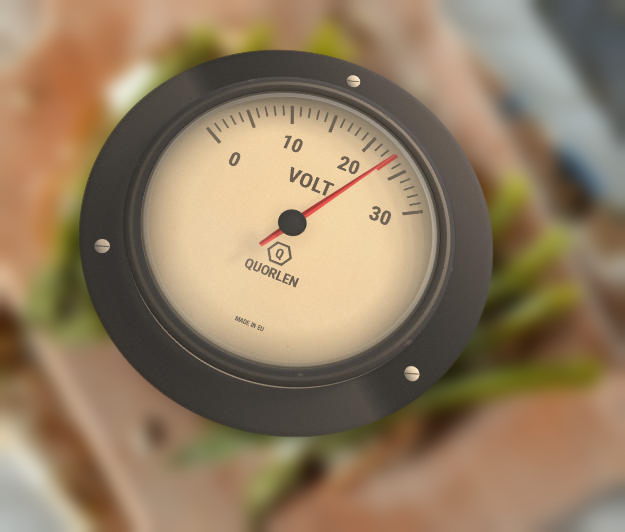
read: {"value": 23, "unit": "V"}
